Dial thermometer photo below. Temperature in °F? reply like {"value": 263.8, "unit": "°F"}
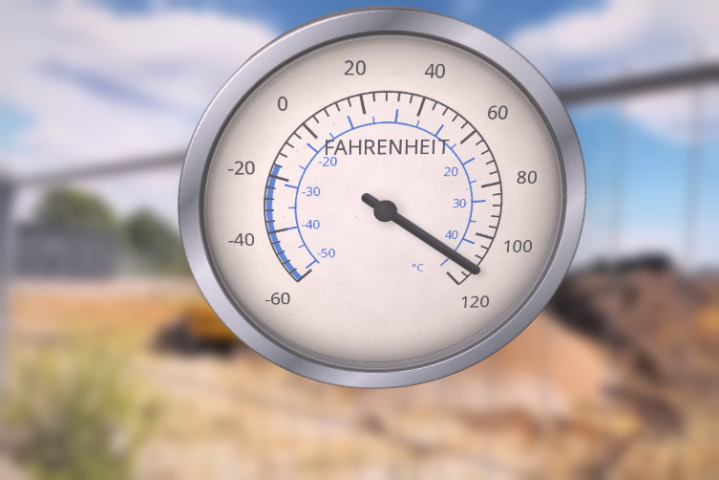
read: {"value": 112, "unit": "°F"}
